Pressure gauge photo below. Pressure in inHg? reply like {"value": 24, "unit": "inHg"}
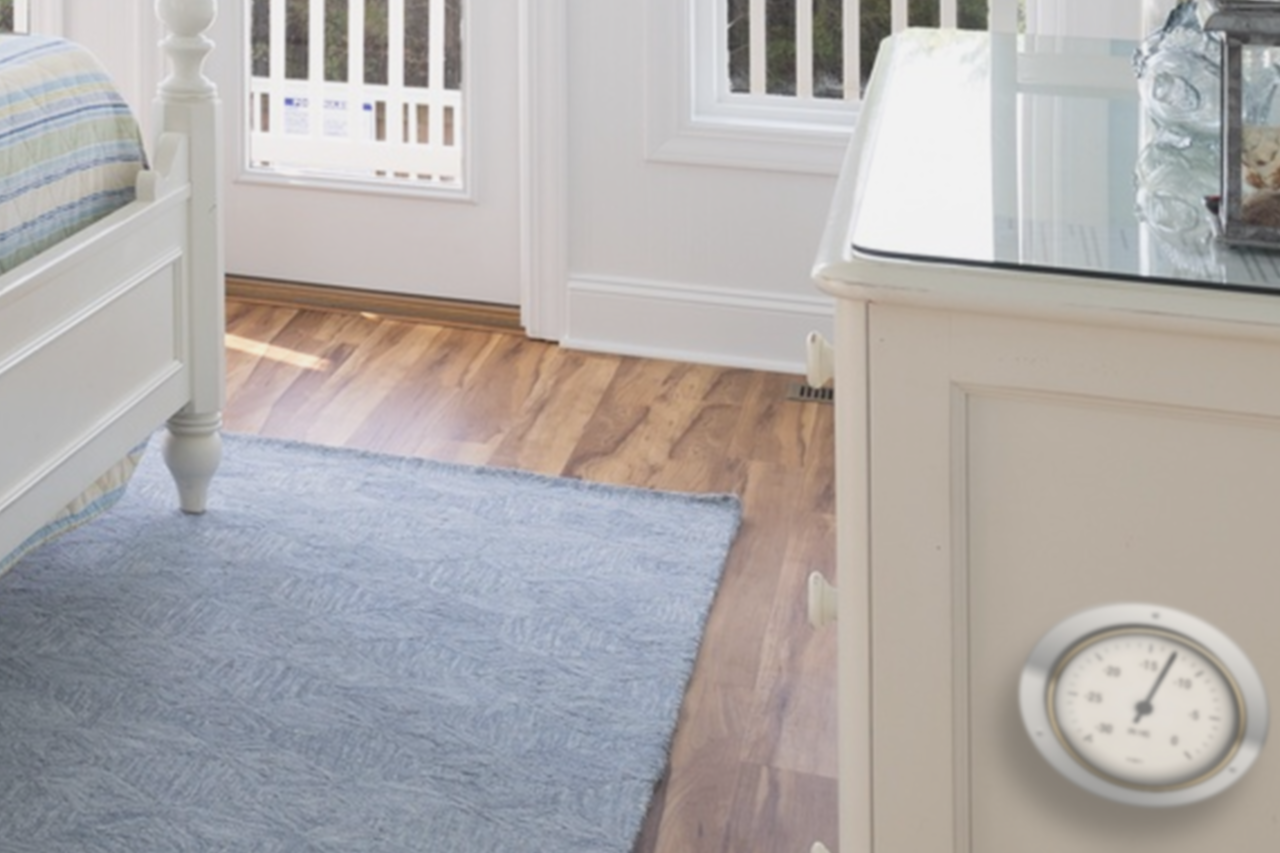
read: {"value": -13, "unit": "inHg"}
